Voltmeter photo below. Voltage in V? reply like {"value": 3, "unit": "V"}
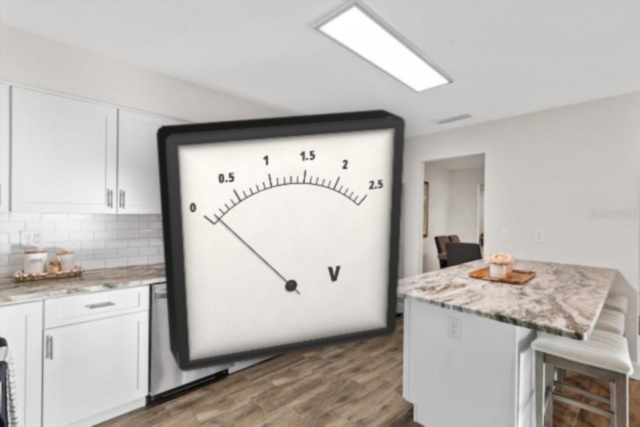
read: {"value": 0.1, "unit": "V"}
